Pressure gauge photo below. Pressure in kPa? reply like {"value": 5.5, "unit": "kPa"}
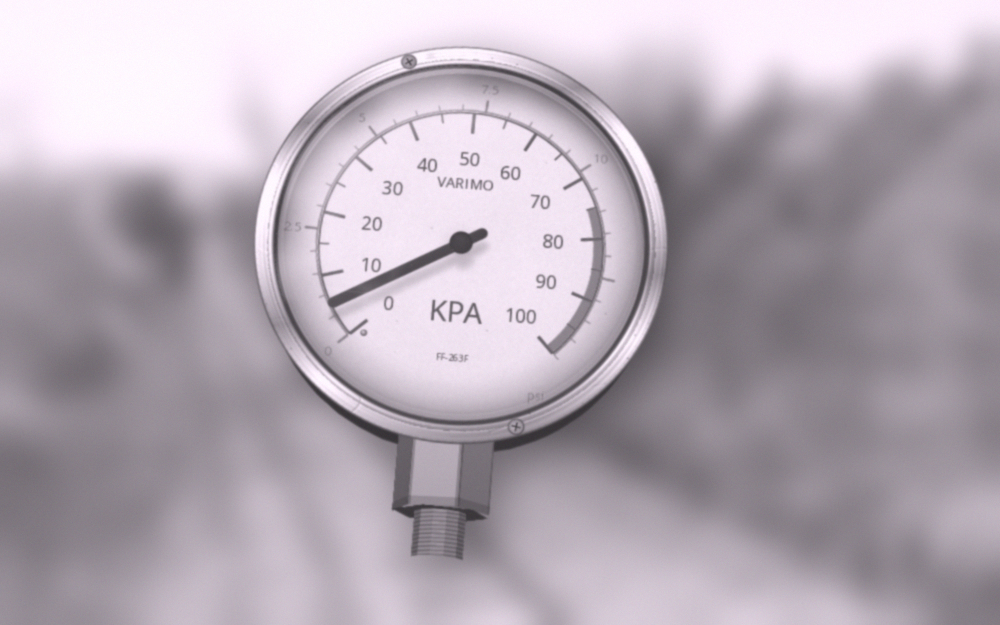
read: {"value": 5, "unit": "kPa"}
